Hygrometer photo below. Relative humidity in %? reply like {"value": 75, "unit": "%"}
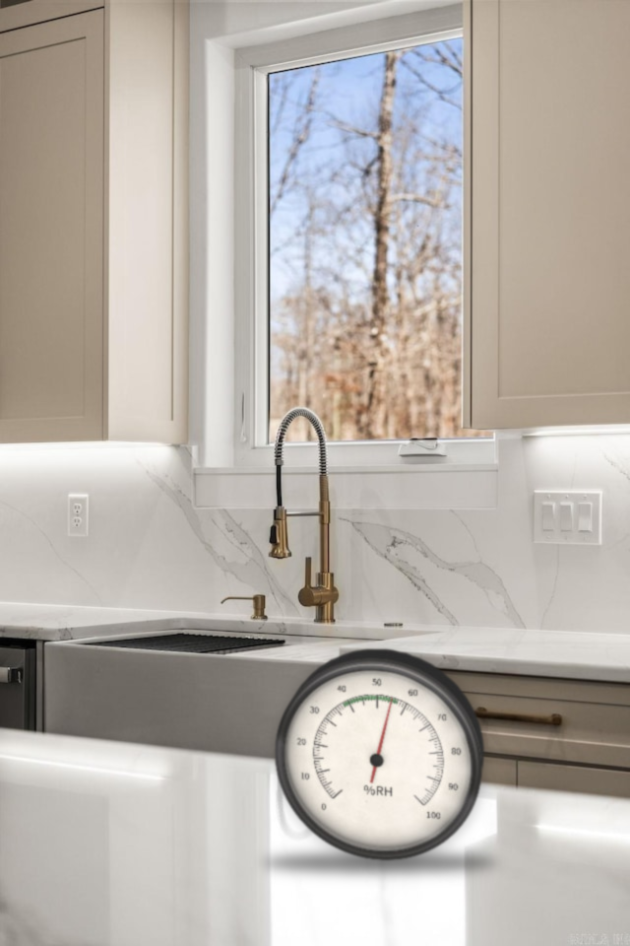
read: {"value": 55, "unit": "%"}
